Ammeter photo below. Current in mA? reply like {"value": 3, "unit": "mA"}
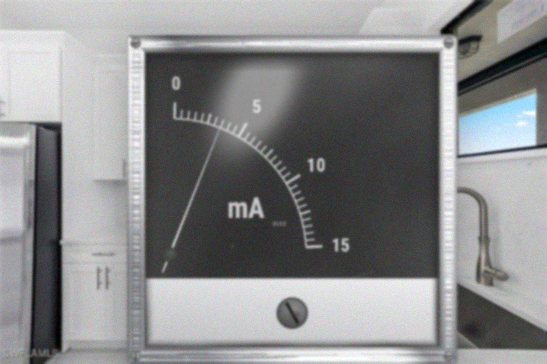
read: {"value": 3.5, "unit": "mA"}
